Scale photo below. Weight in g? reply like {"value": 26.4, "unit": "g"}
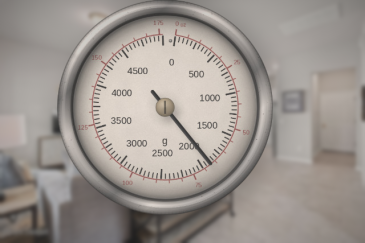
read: {"value": 1900, "unit": "g"}
